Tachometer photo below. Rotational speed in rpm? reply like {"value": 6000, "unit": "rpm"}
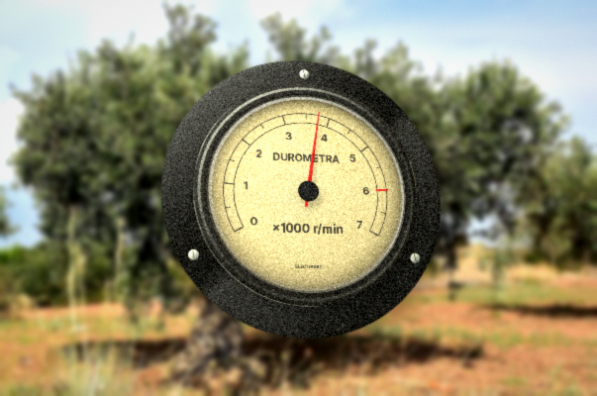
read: {"value": 3750, "unit": "rpm"}
